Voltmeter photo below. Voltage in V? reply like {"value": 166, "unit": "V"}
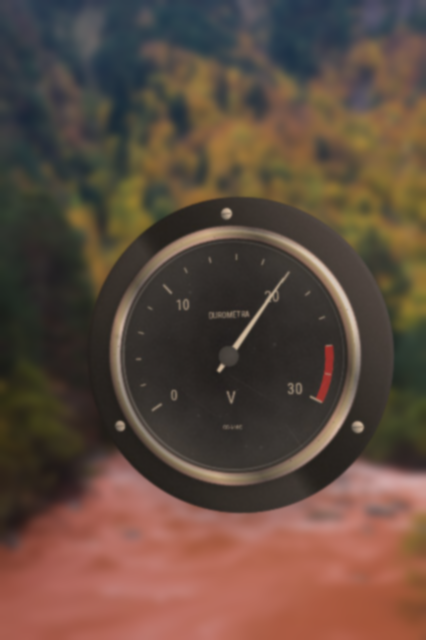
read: {"value": 20, "unit": "V"}
